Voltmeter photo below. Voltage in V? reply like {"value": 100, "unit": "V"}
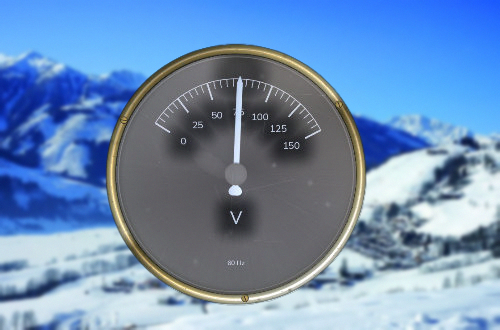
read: {"value": 75, "unit": "V"}
